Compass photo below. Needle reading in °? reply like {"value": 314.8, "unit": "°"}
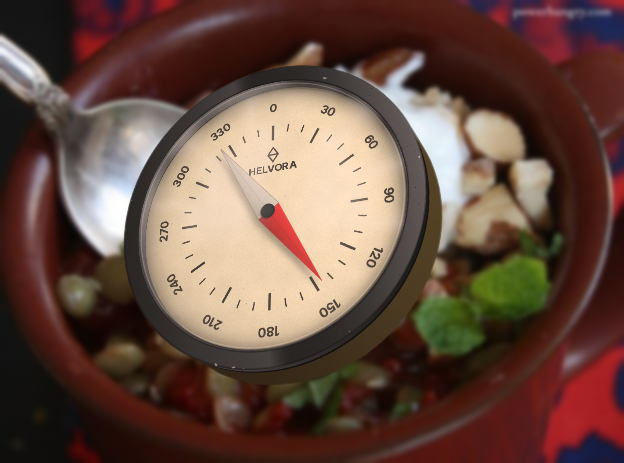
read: {"value": 145, "unit": "°"}
